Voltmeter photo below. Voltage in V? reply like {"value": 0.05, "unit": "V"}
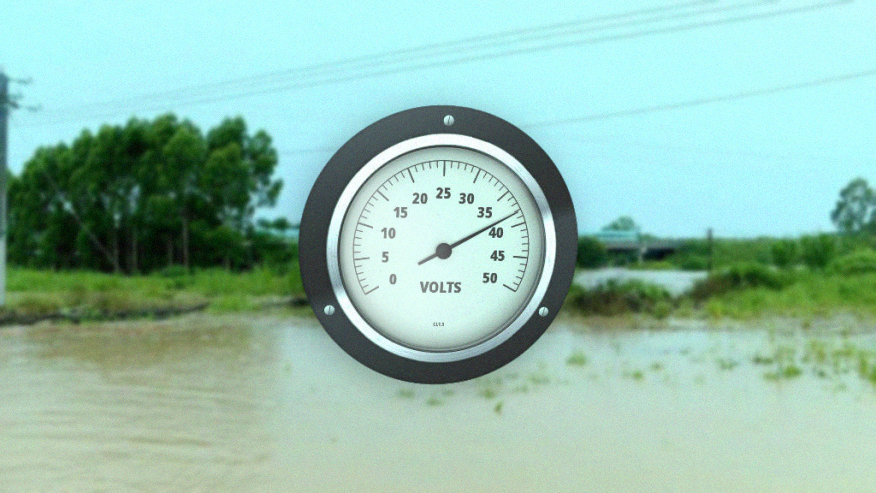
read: {"value": 38, "unit": "V"}
